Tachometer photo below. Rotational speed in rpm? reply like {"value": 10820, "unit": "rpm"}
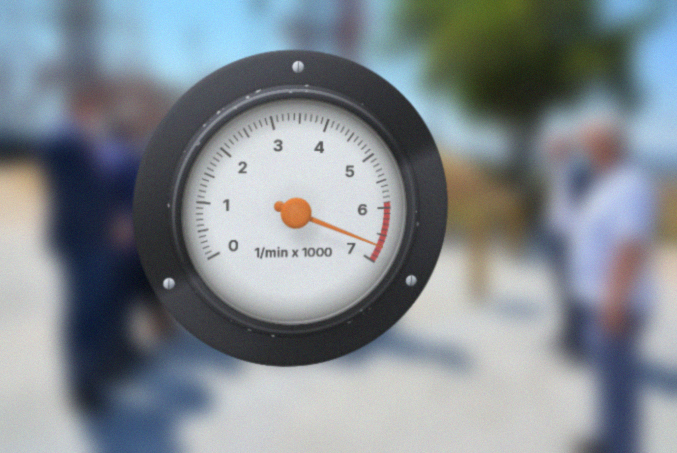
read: {"value": 6700, "unit": "rpm"}
